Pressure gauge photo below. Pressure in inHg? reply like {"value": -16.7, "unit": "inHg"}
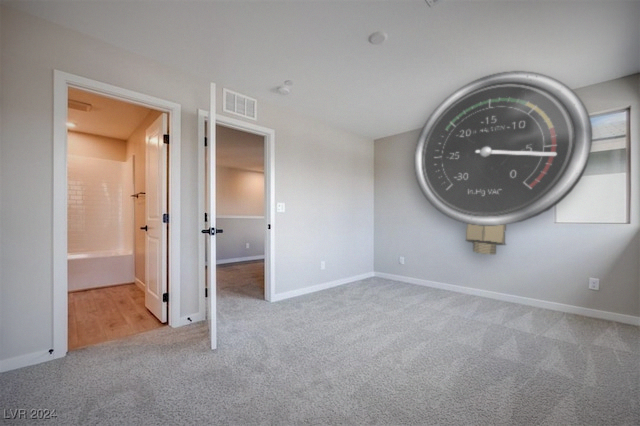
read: {"value": -4, "unit": "inHg"}
